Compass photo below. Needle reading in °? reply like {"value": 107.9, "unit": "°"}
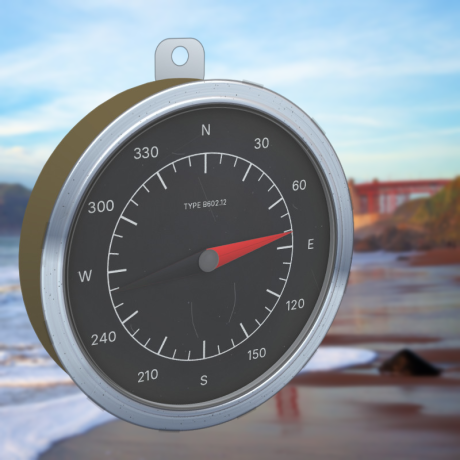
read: {"value": 80, "unit": "°"}
